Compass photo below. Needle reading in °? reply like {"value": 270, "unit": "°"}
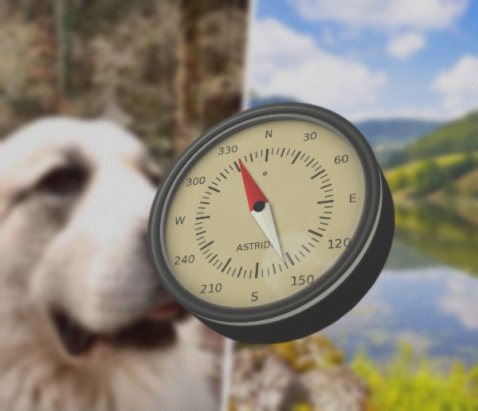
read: {"value": 335, "unit": "°"}
